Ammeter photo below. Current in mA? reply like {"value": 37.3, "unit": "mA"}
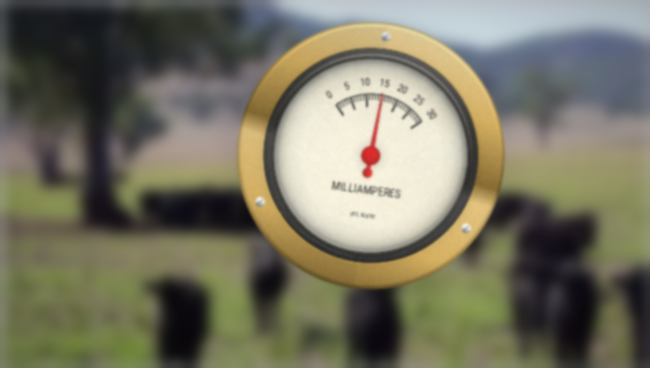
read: {"value": 15, "unit": "mA"}
